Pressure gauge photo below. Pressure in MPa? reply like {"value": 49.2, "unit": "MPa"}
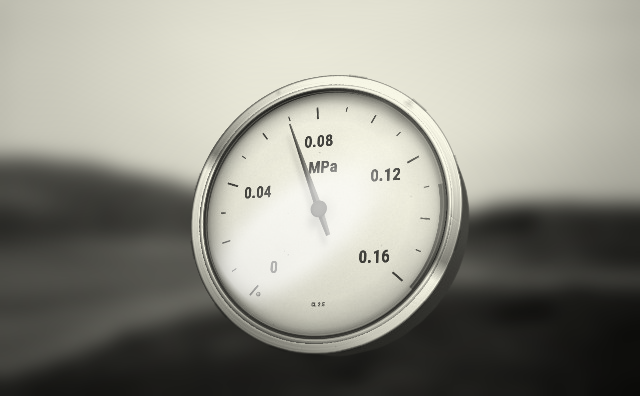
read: {"value": 0.07, "unit": "MPa"}
